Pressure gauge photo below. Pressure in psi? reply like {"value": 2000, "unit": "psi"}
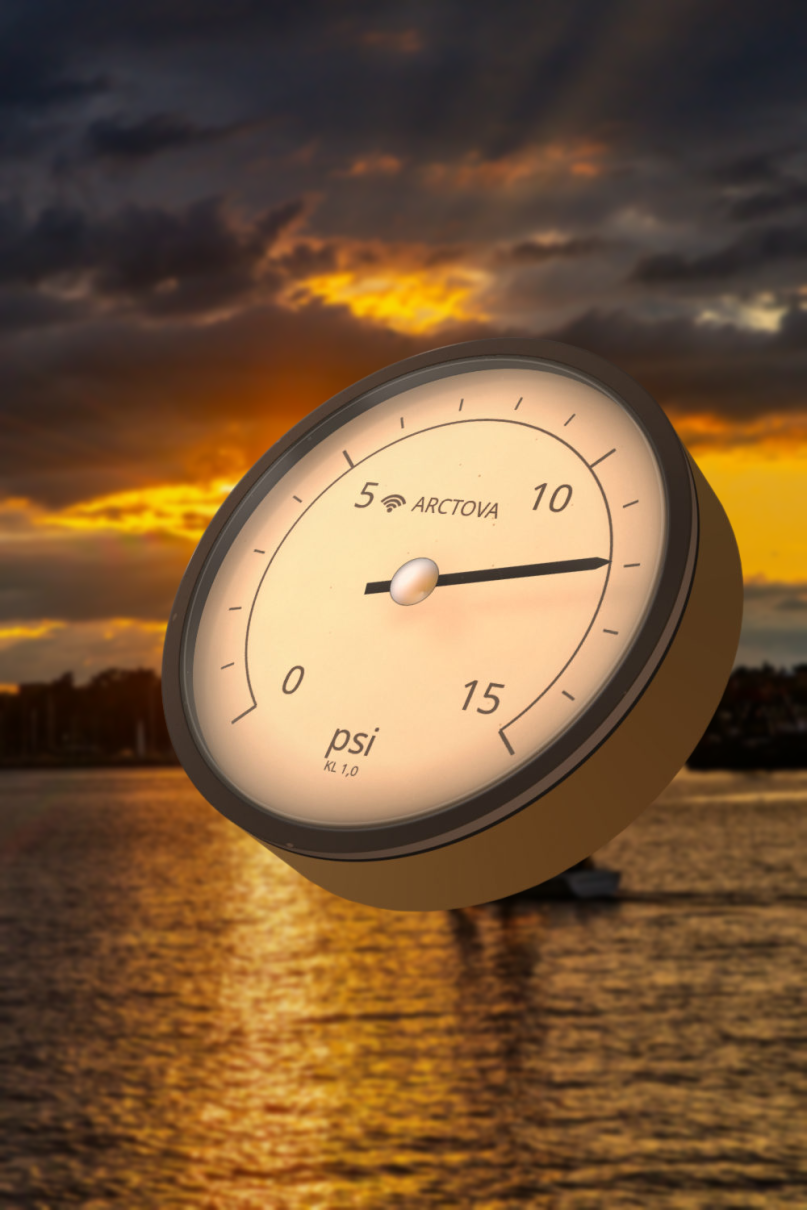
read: {"value": 12, "unit": "psi"}
